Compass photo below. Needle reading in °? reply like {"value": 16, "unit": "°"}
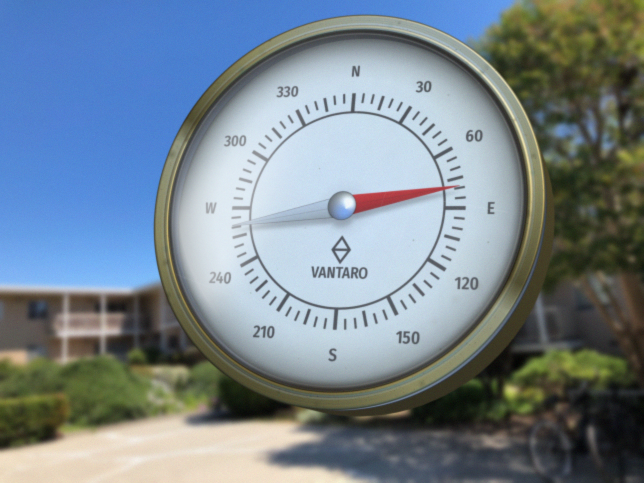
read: {"value": 80, "unit": "°"}
